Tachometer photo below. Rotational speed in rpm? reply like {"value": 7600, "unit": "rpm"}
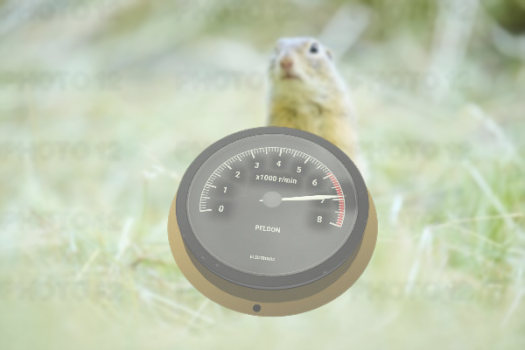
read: {"value": 7000, "unit": "rpm"}
